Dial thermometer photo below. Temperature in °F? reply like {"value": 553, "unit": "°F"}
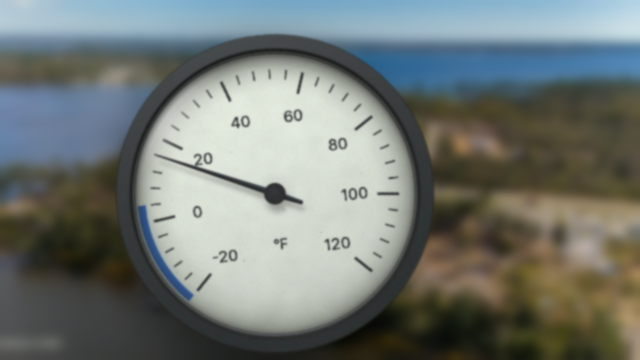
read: {"value": 16, "unit": "°F"}
